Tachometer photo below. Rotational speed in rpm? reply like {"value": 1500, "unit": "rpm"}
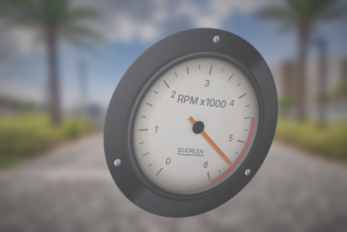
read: {"value": 5500, "unit": "rpm"}
